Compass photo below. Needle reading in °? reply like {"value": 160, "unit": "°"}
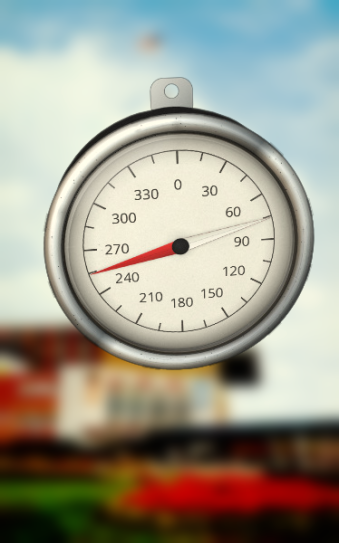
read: {"value": 255, "unit": "°"}
